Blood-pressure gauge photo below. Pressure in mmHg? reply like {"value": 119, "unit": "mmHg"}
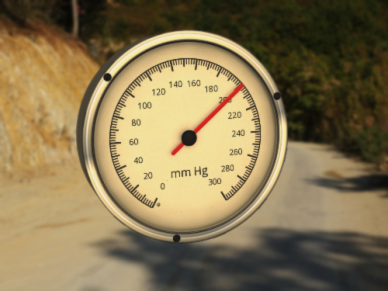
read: {"value": 200, "unit": "mmHg"}
